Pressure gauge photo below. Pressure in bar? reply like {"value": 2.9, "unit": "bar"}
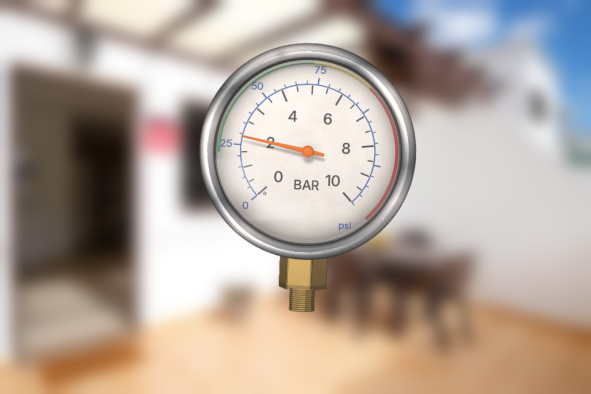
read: {"value": 2, "unit": "bar"}
